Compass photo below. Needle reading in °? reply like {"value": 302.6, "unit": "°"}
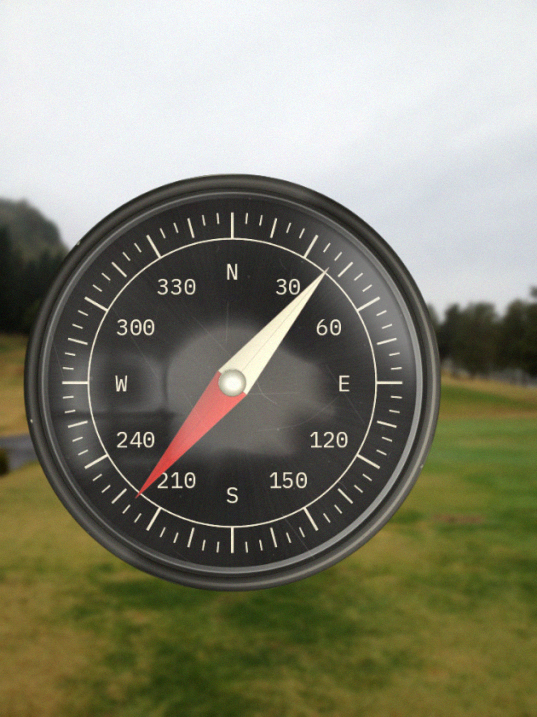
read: {"value": 220, "unit": "°"}
